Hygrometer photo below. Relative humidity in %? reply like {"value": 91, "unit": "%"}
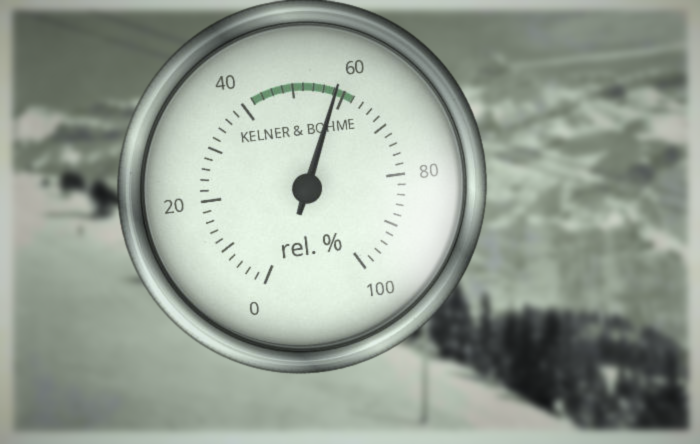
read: {"value": 58, "unit": "%"}
